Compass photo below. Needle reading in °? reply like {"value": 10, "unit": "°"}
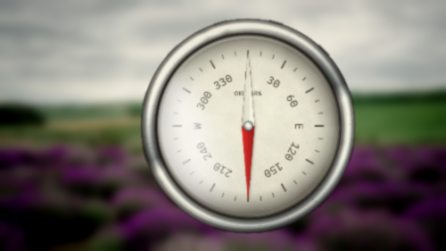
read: {"value": 180, "unit": "°"}
